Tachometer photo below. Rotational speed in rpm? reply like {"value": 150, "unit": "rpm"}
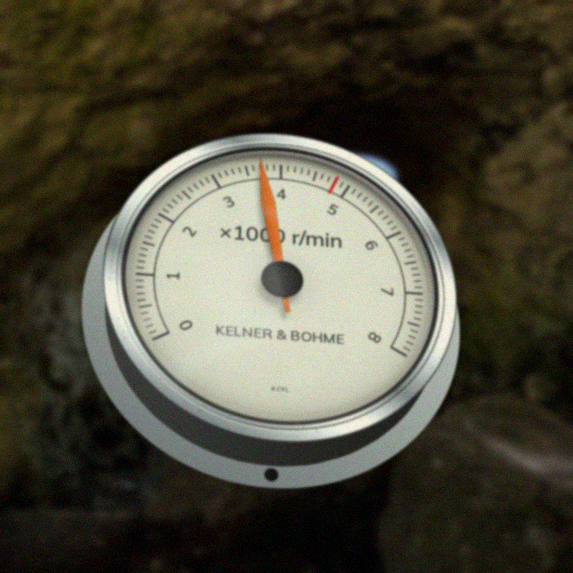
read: {"value": 3700, "unit": "rpm"}
